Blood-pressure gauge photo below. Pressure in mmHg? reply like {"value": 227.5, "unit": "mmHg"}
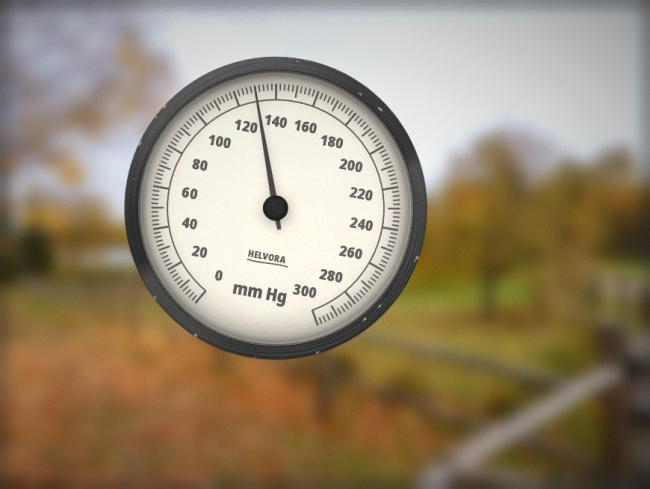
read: {"value": 130, "unit": "mmHg"}
